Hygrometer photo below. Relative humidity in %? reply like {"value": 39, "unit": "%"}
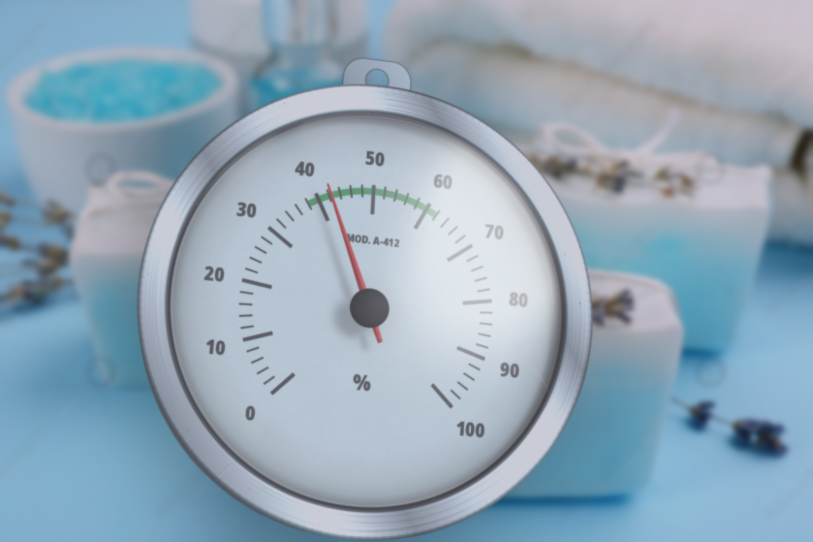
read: {"value": 42, "unit": "%"}
